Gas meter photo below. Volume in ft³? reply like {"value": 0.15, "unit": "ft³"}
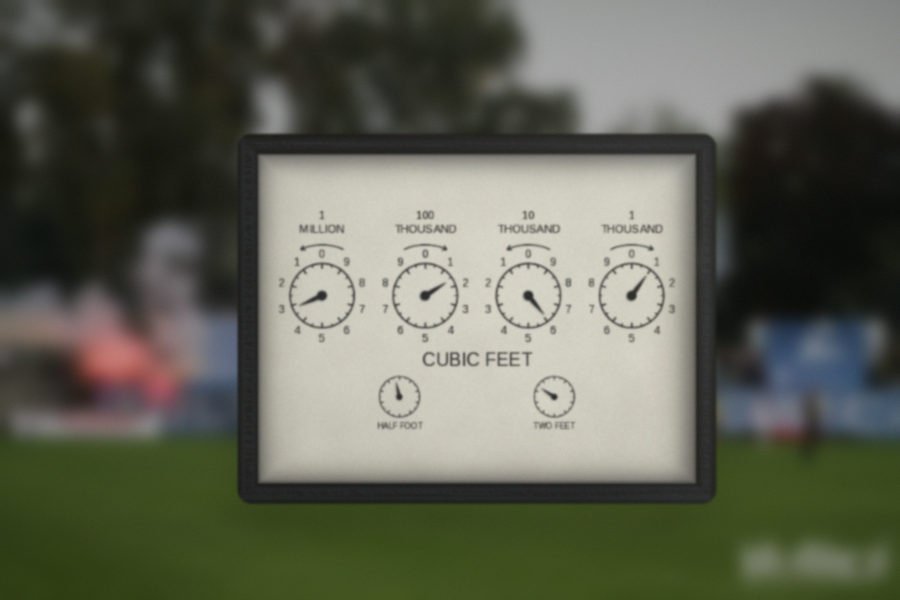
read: {"value": 316100, "unit": "ft³"}
